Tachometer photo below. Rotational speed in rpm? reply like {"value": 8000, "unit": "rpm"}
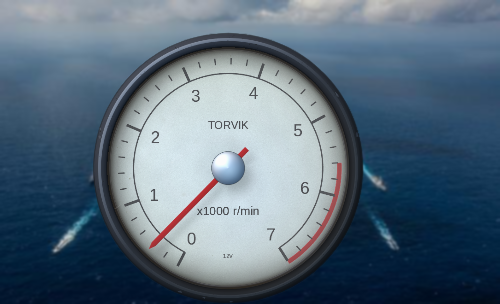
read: {"value": 400, "unit": "rpm"}
